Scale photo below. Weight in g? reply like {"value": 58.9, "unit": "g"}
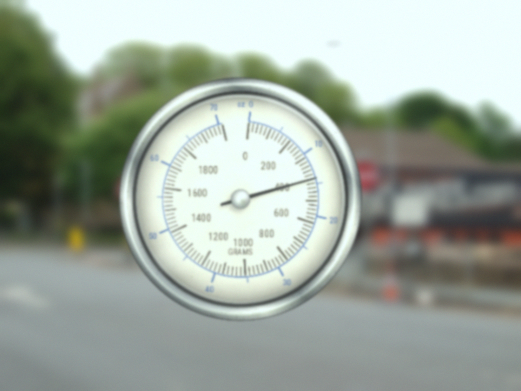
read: {"value": 400, "unit": "g"}
